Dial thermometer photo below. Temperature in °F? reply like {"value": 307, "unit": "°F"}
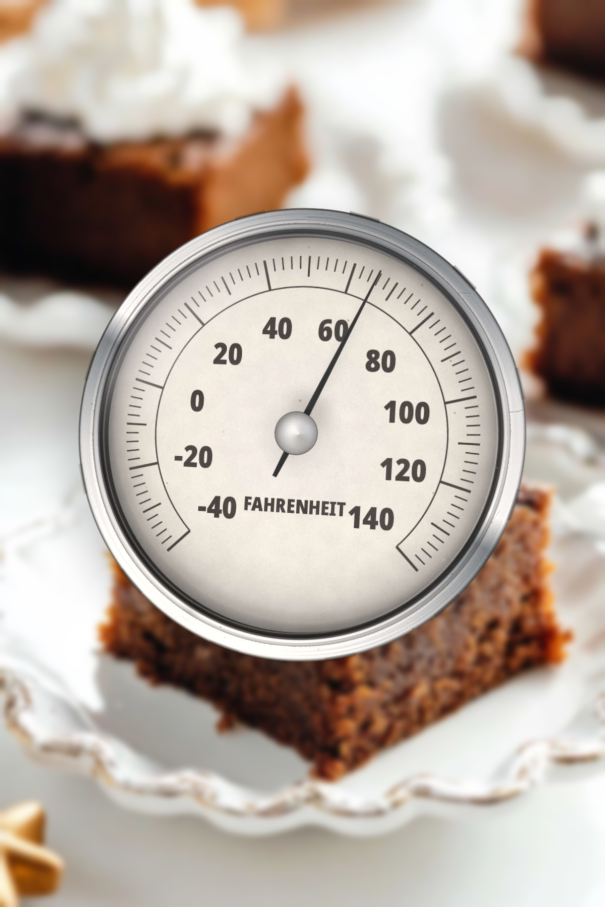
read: {"value": 66, "unit": "°F"}
